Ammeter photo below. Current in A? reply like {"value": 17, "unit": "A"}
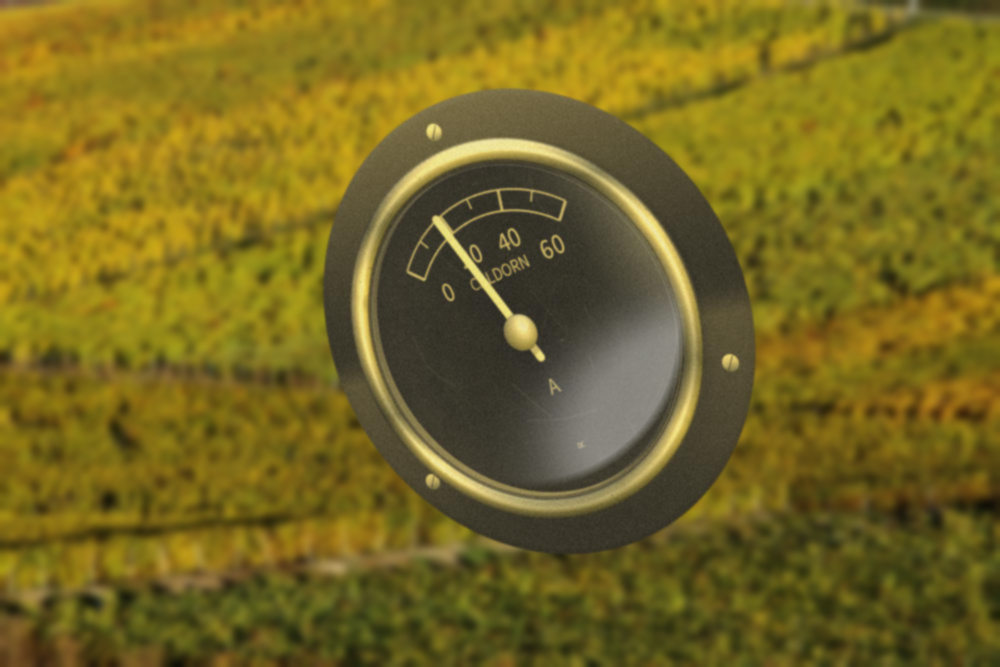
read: {"value": 20, "unit": "A"}
